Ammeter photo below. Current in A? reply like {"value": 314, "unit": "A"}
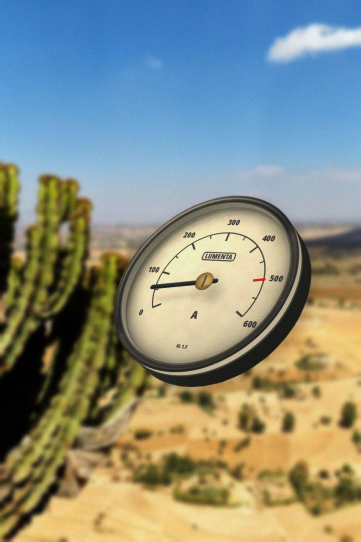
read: {"value": 50, "unit": "A"}
